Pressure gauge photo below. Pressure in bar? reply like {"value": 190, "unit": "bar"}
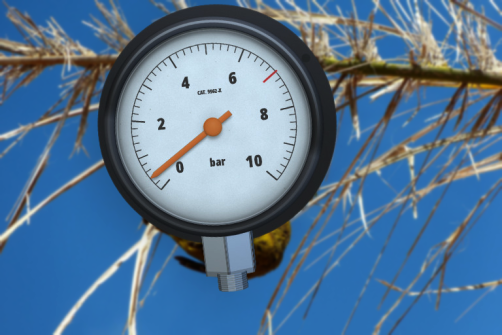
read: {"value": 0.4, "unit": "bar"}
